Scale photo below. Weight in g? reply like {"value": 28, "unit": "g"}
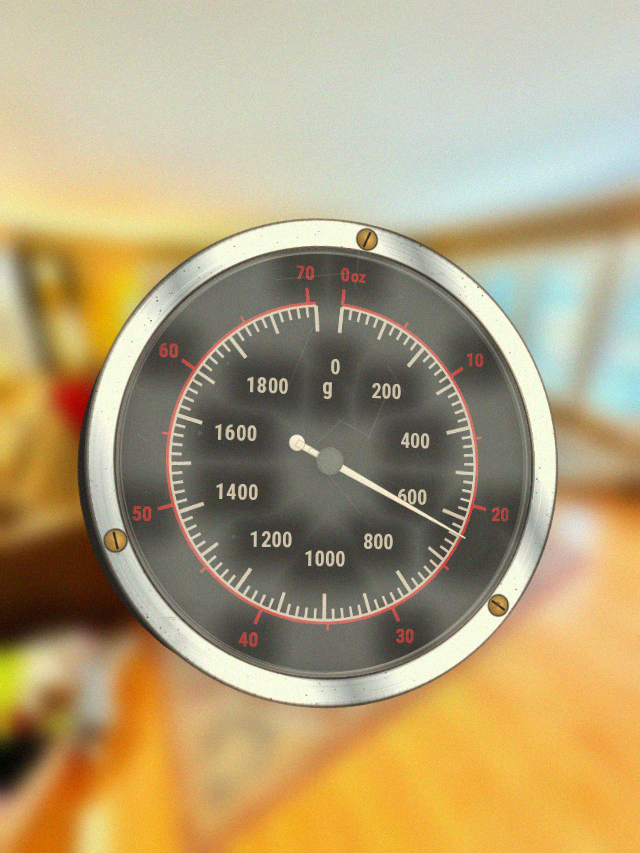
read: {"value": 640, "unit": "g"}
